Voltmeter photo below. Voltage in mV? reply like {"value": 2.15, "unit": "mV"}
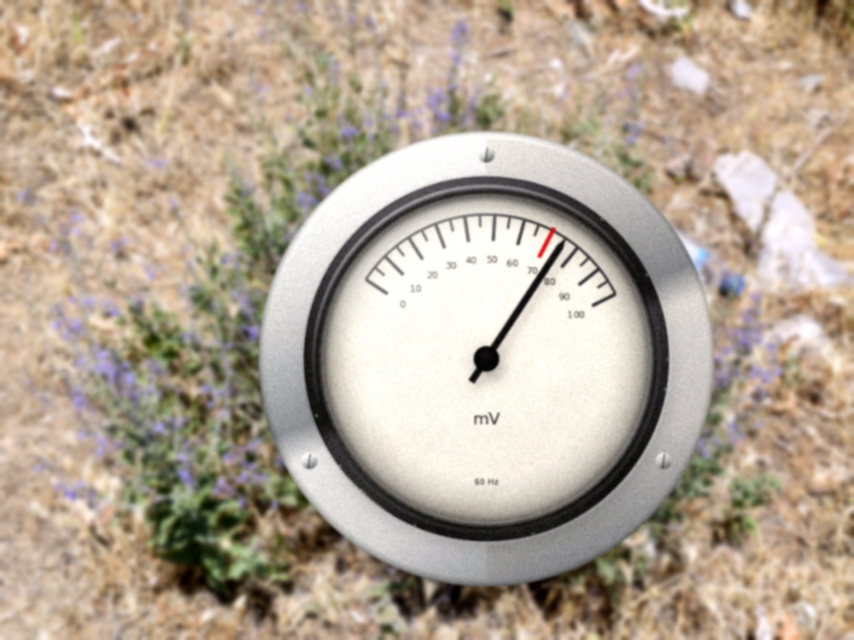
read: {"value": 75, "unit": "mV"}
